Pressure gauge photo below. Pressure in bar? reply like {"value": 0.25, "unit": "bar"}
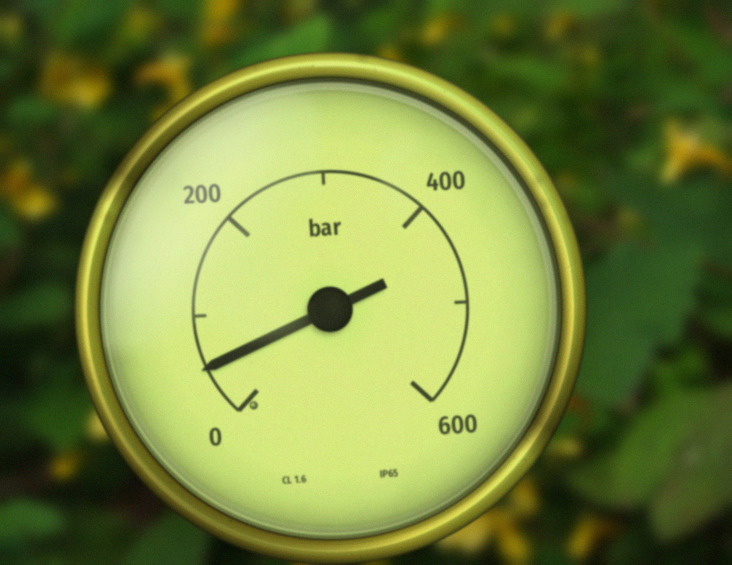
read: {"value": 50, "unit": "bar"}
